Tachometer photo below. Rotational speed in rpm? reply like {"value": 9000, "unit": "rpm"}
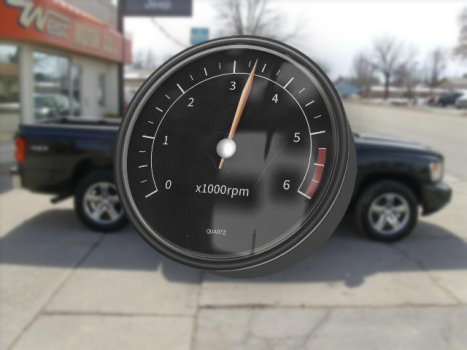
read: {"value": 3375, "unit": "rpm"}
